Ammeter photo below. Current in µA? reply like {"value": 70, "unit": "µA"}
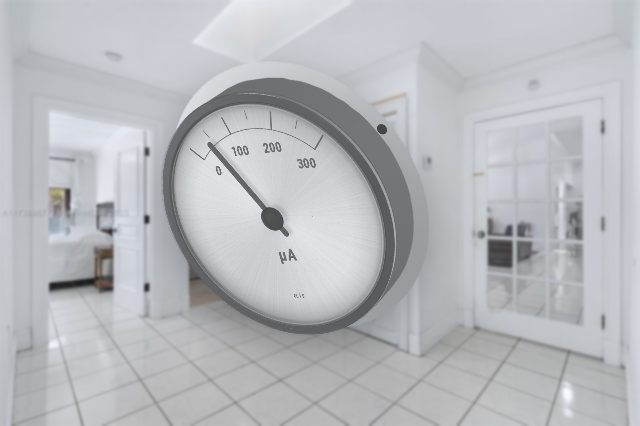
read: {"value": 50, "unit": "µA"}
